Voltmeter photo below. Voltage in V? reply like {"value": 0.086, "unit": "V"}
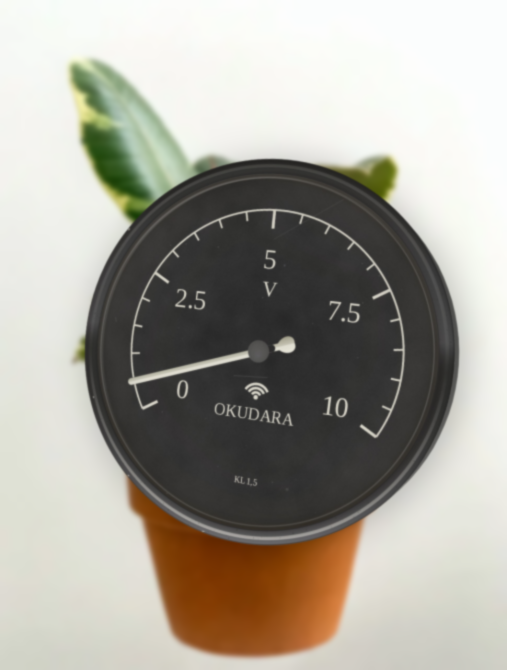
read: {"value": 0.5, "unit": "V"}
